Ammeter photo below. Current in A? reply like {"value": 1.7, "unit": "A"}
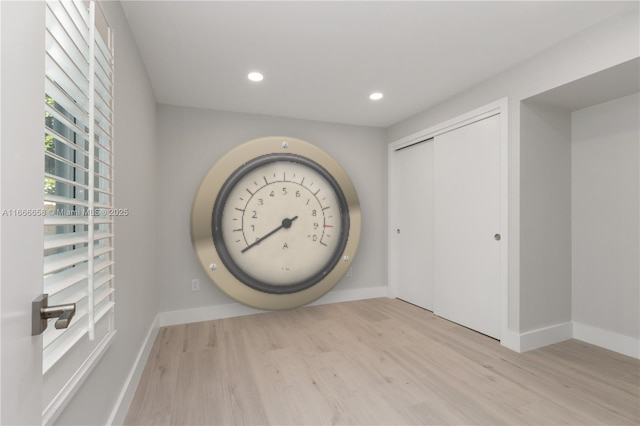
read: {"value": 0, "unit": "A"}
